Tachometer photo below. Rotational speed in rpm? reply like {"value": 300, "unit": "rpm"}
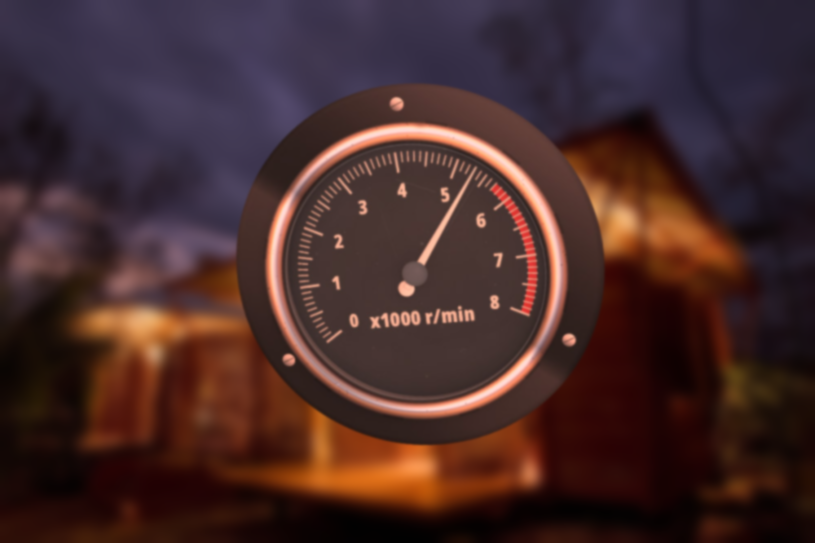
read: {"value": 5300, "unit": "rpm"}
